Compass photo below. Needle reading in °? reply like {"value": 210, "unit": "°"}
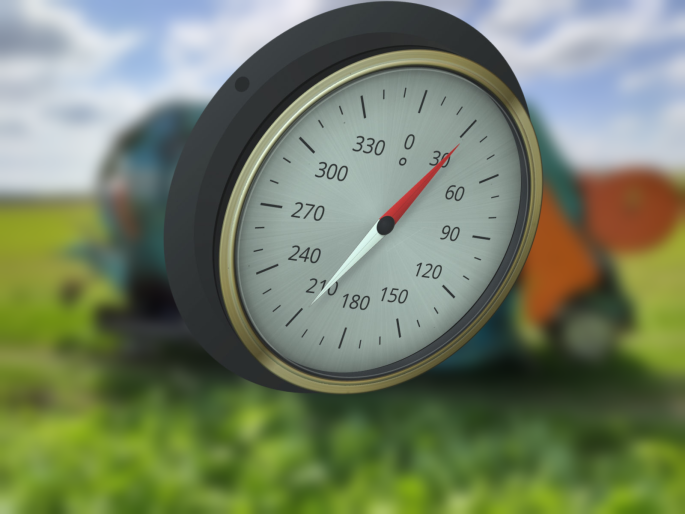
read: {"value": 30, "unit": "°"}
